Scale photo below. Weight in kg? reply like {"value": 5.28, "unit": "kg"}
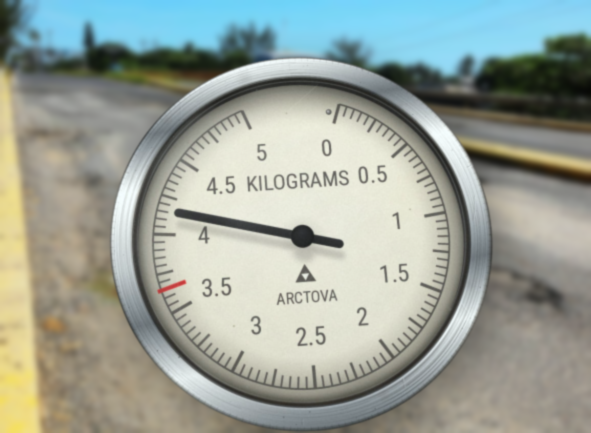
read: {"value": 4.15, "unit": "kg"}
